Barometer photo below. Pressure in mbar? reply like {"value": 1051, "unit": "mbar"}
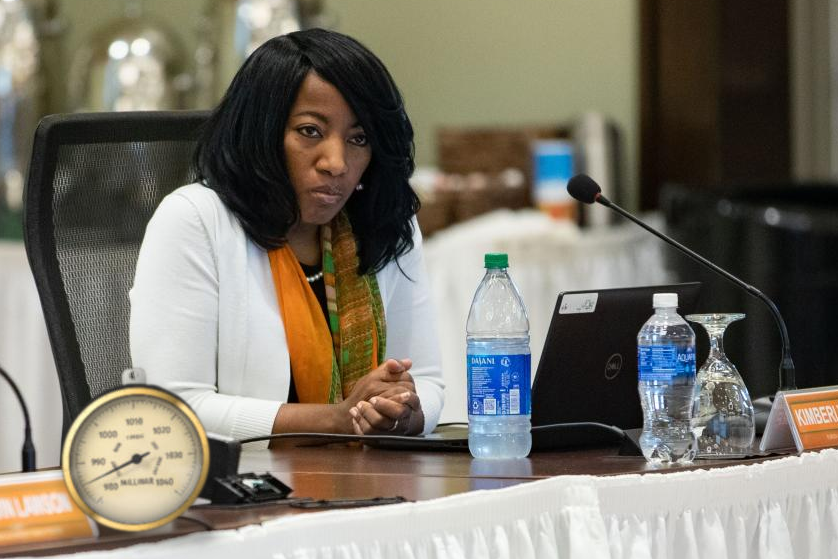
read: {"value": 985, "unit": "mbar"}
